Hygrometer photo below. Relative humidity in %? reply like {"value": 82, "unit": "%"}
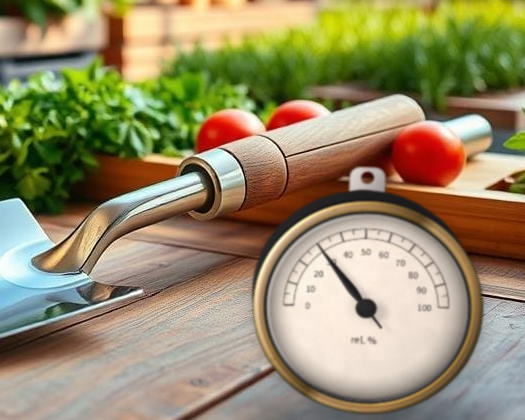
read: {"value": 30, "unit": "%"}
